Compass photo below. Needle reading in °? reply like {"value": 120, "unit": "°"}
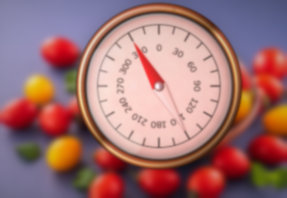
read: {"value": 330, "unit": "°"}
